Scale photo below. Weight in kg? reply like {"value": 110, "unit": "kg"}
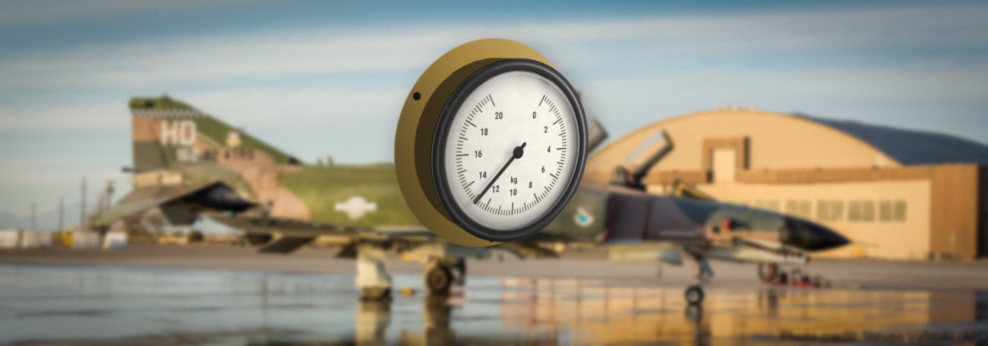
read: {"value": 13, "unit": "kg"}
